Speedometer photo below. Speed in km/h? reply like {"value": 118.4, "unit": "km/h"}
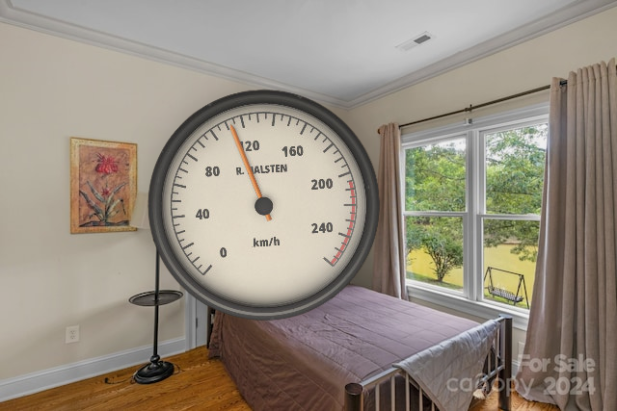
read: {"value": 112.5, "unit": "km/h"}
